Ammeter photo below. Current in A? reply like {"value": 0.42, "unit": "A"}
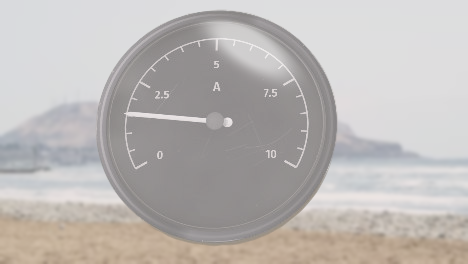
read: {"value": 1.5, "unit": "A"}
